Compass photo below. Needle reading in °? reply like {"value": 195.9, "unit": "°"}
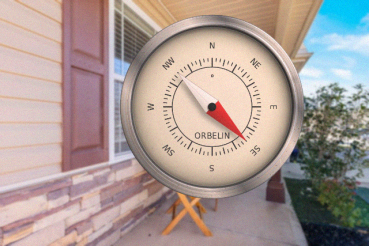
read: {"value": 135, "unit": "°"}
